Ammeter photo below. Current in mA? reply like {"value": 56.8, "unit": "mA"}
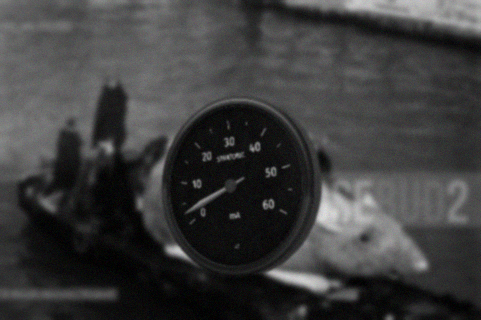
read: {"value": 2.5, "unit": "mA"}
